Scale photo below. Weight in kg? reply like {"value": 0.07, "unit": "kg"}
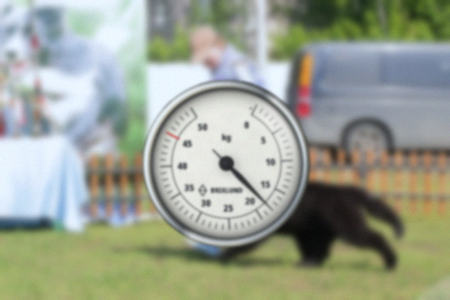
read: {"value": 18, "unit": "kg"}
